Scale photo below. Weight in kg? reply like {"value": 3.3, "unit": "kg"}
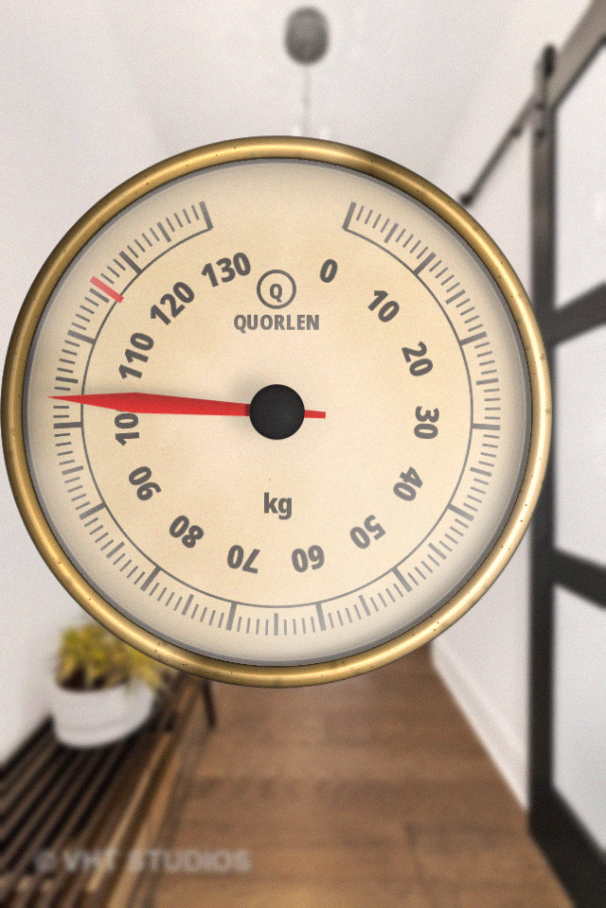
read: {"value": 103, "unit": "kg"}
